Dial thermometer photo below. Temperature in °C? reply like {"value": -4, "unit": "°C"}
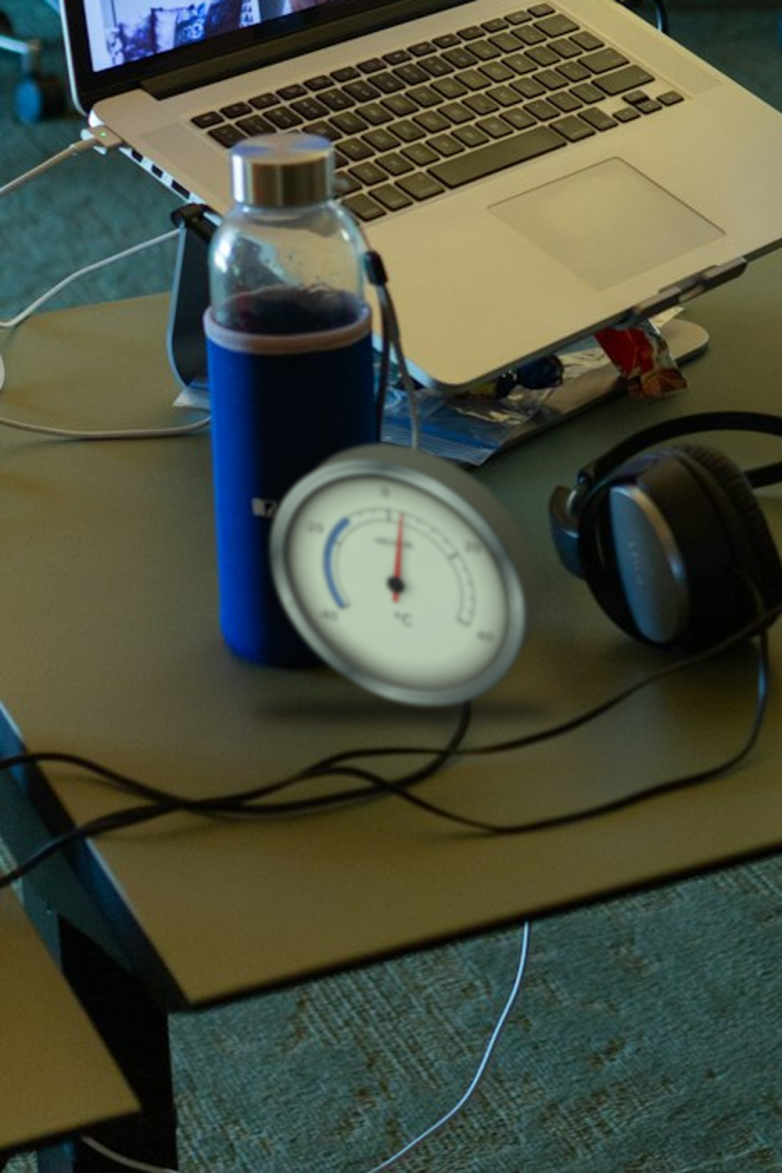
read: {"value": 4, "unit": "°C"}
